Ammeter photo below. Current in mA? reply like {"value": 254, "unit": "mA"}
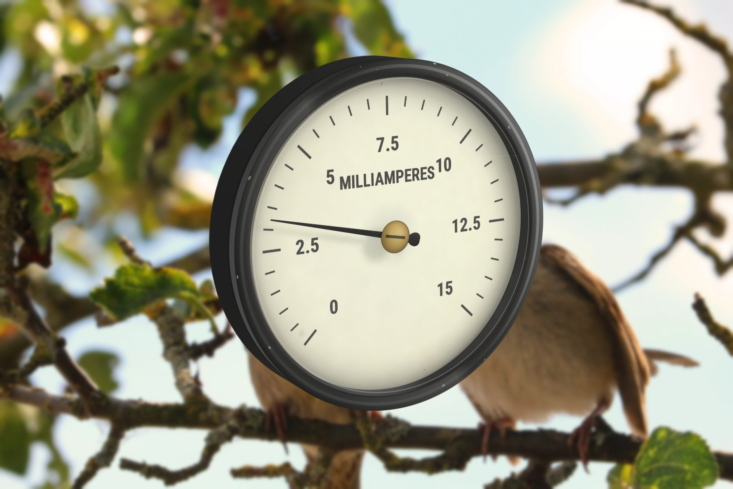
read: {"value": 3.25, "unit": "mA"}
